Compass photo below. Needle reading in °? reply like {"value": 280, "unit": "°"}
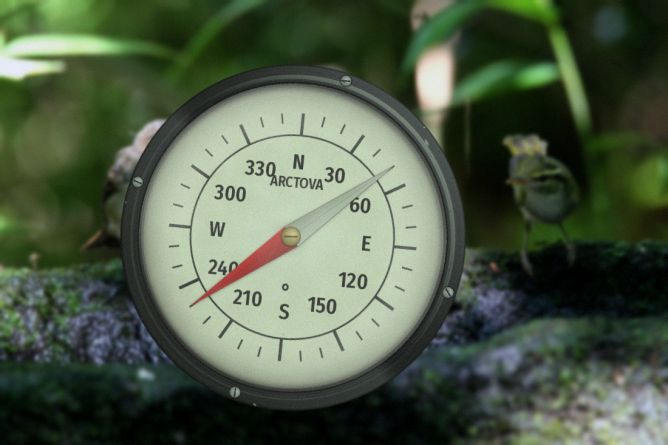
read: {"value": 230, "unit": "°"}
